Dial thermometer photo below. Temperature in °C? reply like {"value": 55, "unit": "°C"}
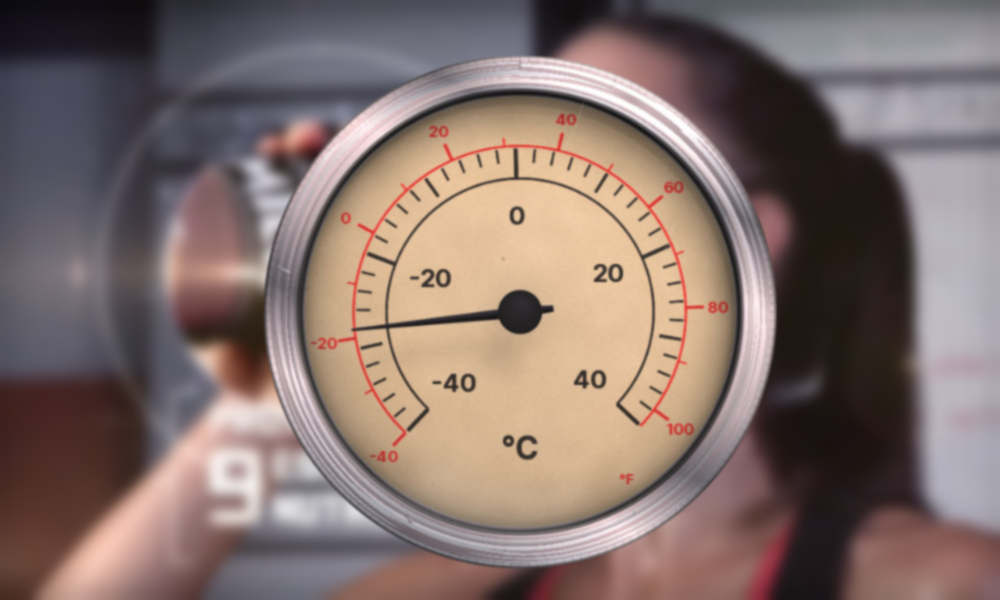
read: {"value": -28, "unit": "°C"}
